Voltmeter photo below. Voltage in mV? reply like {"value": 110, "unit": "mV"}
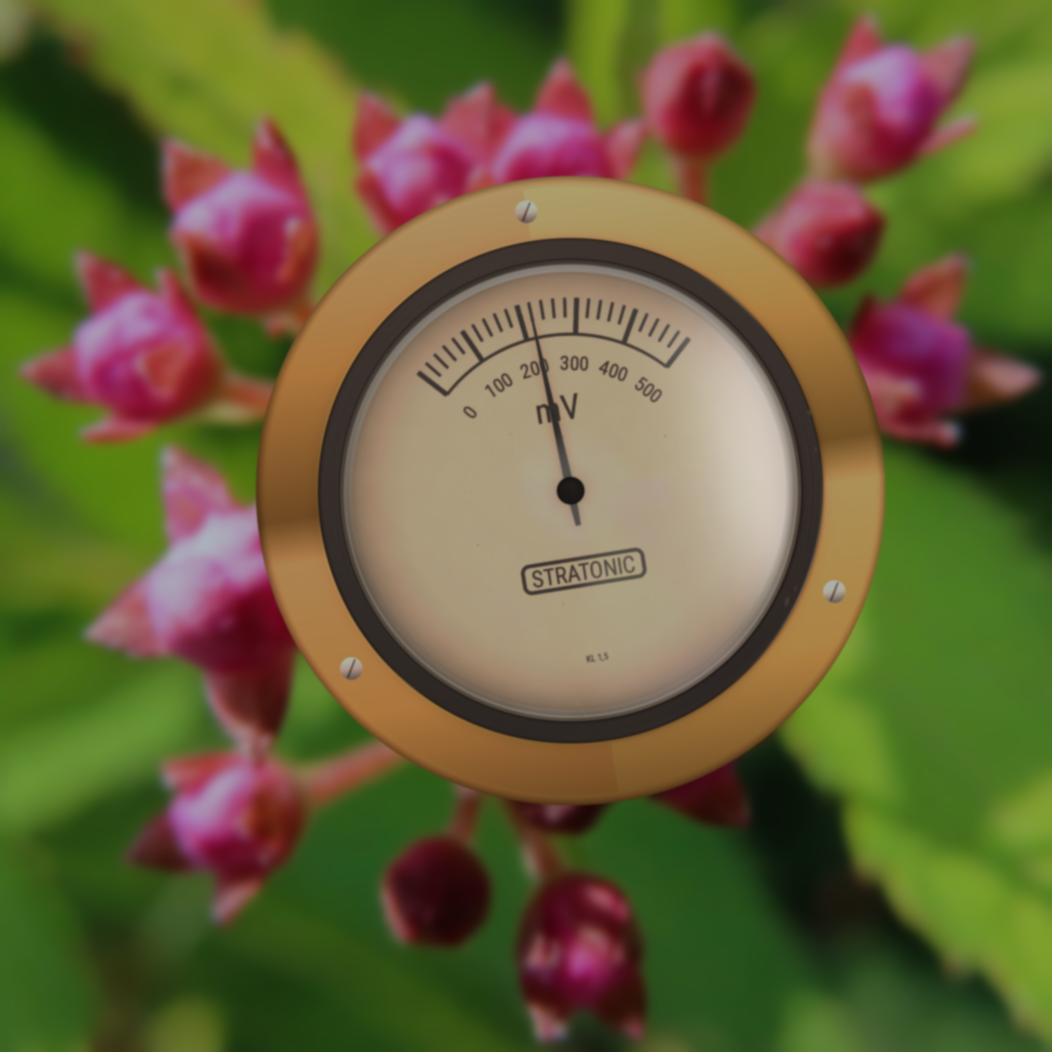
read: {"value": 220, "unit": "mV"}
